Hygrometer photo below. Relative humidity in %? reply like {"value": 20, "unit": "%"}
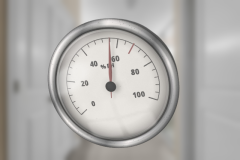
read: {"value": 56, "unit": "%"}
